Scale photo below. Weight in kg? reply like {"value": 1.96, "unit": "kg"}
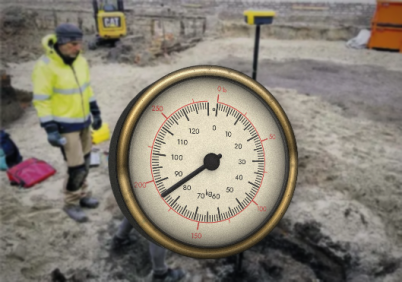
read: {"value": 85, "unit": "kg"}
